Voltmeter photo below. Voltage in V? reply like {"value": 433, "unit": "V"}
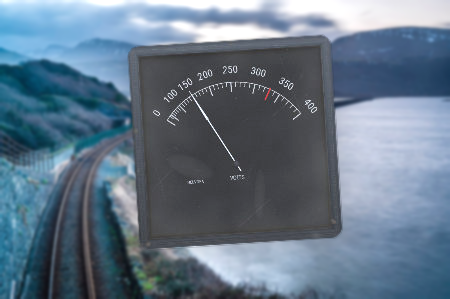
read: {"value": 150, "unit": "V"}
